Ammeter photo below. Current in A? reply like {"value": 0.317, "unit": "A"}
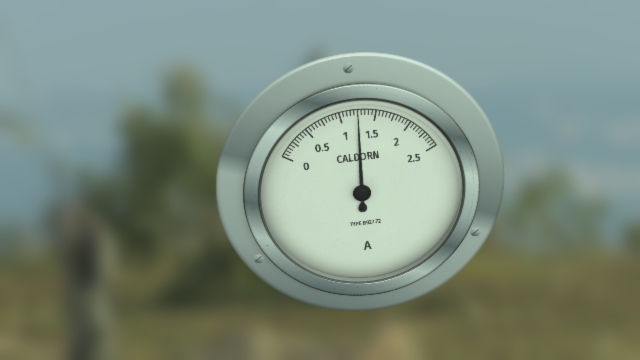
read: {"value": 1.25, "unit": "A"}
